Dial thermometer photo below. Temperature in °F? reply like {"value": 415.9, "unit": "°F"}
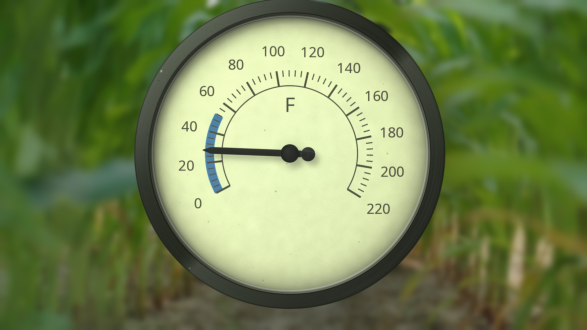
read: {"value": 28, "unit": "°F"}
